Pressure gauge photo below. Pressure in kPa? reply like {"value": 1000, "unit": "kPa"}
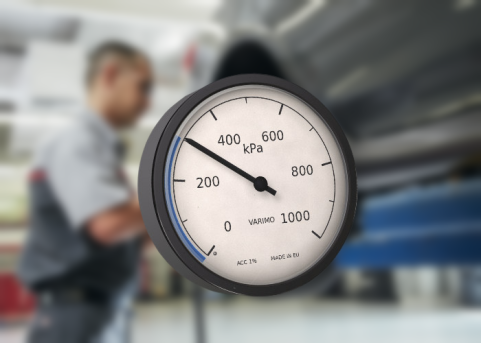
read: {"value": 300, "unit": "kPa"}
